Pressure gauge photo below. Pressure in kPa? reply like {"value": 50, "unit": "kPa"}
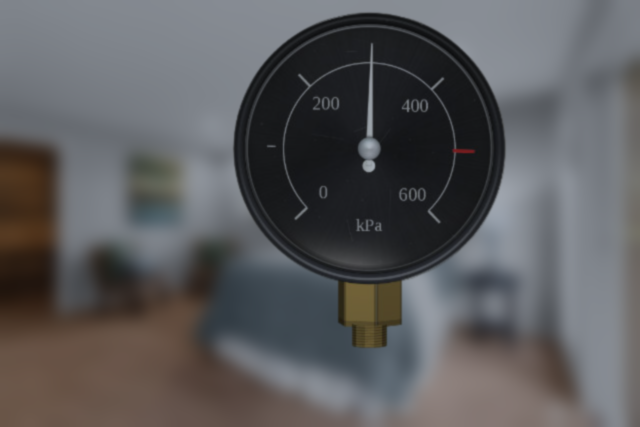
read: {"value": 300, "unit": "kPa"}
